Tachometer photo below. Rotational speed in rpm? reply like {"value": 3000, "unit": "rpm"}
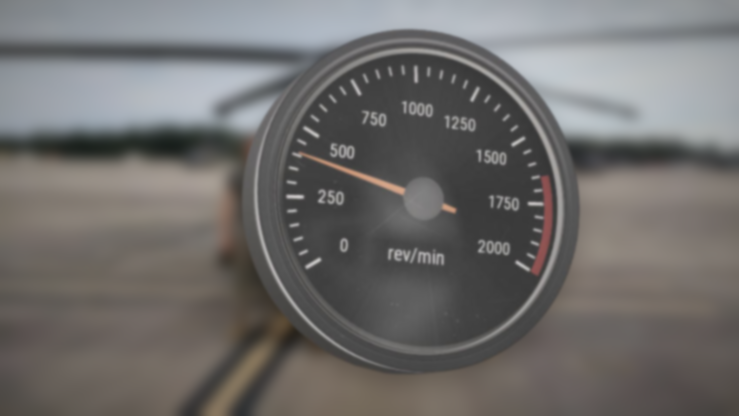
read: {"value": 400, "unit": "rpm"}
